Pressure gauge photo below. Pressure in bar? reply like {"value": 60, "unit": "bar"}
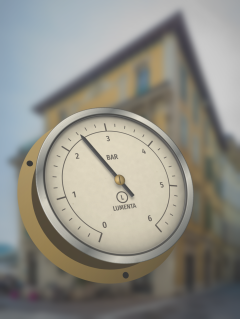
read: {"value": 2.4, "unit": "bar"}
